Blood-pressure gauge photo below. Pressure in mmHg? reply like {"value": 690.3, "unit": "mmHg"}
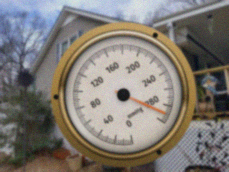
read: {"value": 290, "unit": "mmHg"}
